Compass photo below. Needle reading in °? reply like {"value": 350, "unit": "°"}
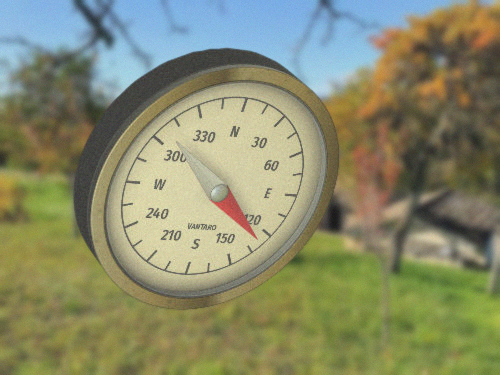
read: {"value": 127.5, "unit": "°"}
